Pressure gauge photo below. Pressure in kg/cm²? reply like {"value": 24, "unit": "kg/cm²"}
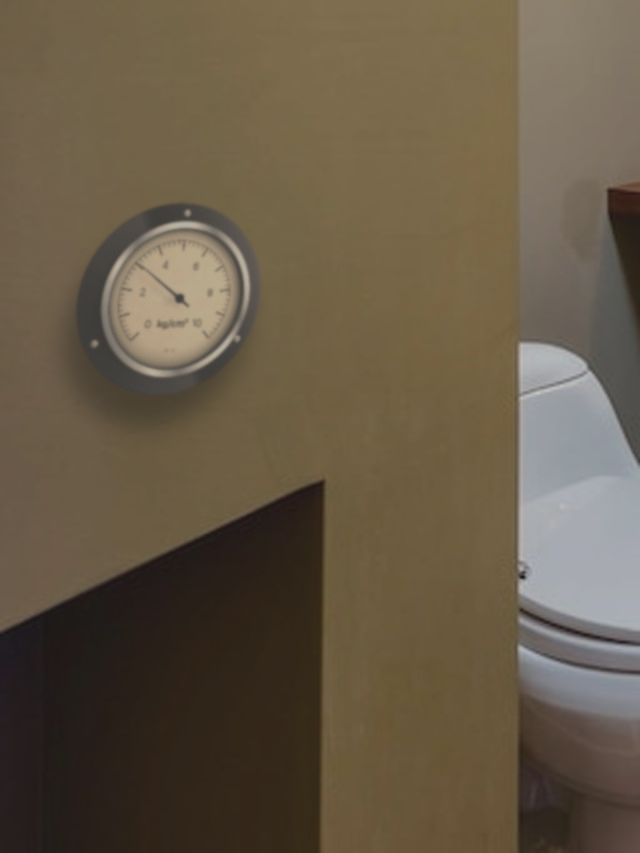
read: {"value": 3, "unit": "kg/cm²"}
